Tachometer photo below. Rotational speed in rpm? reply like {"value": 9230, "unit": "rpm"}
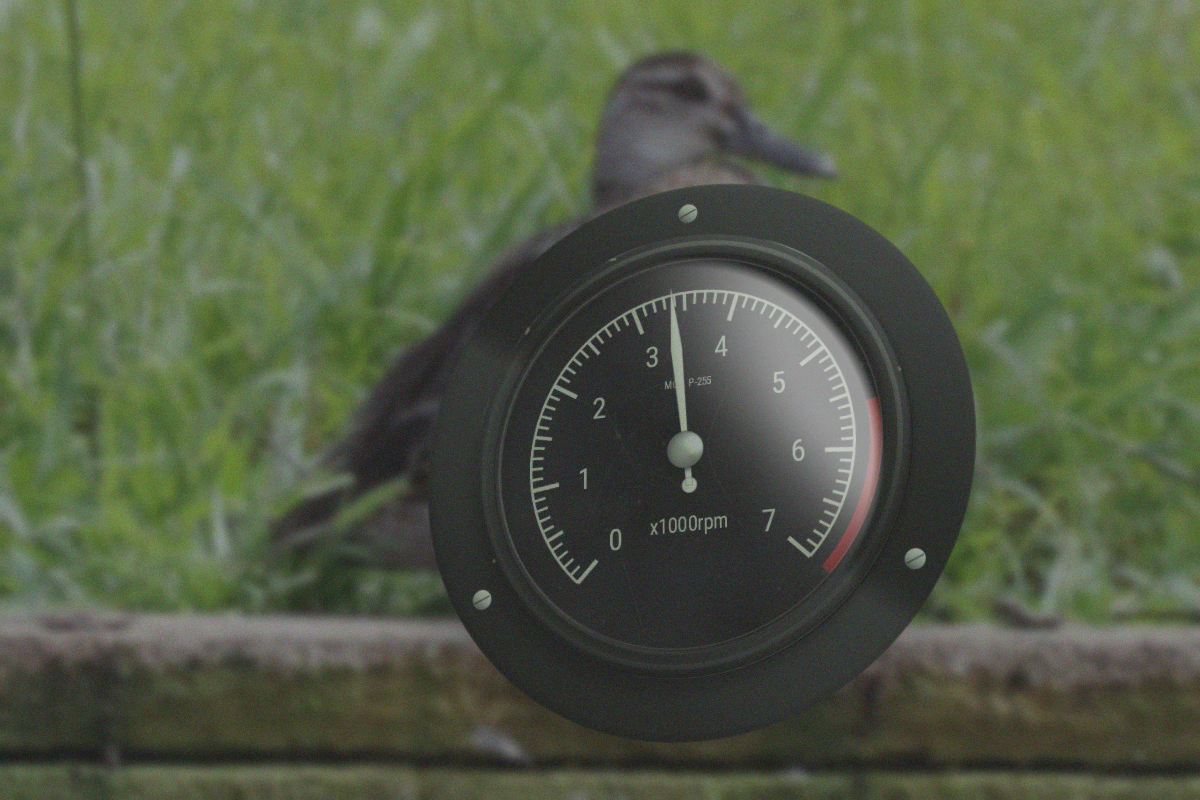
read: {"value": 3400, "unit": "rpm"}
